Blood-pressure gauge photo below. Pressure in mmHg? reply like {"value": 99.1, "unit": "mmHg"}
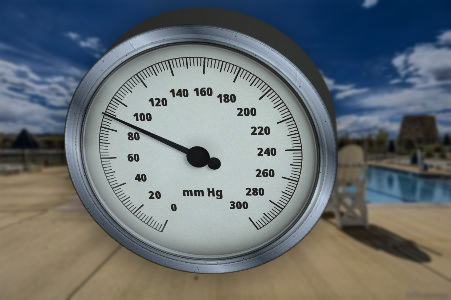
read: {"value": 90, "unit": "mmHg"}
